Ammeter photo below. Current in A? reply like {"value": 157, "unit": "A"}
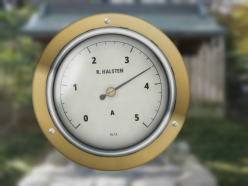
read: {"value": 3.6, "unit": "A"}
